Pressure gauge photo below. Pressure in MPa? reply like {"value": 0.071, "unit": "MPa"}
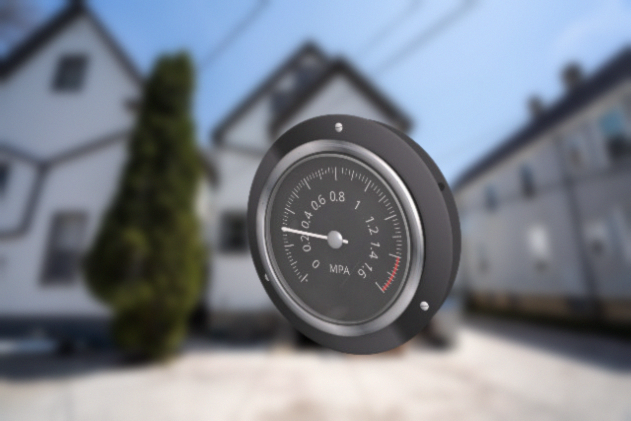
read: {"value": 0.3, "unit": "MPa"}
